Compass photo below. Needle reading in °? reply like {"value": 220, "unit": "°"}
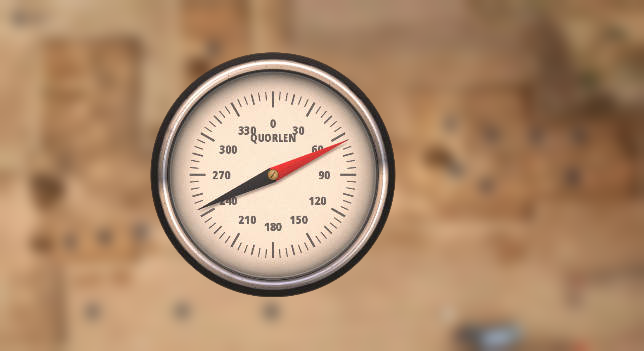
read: {"value": 65, "unit": "°"}
